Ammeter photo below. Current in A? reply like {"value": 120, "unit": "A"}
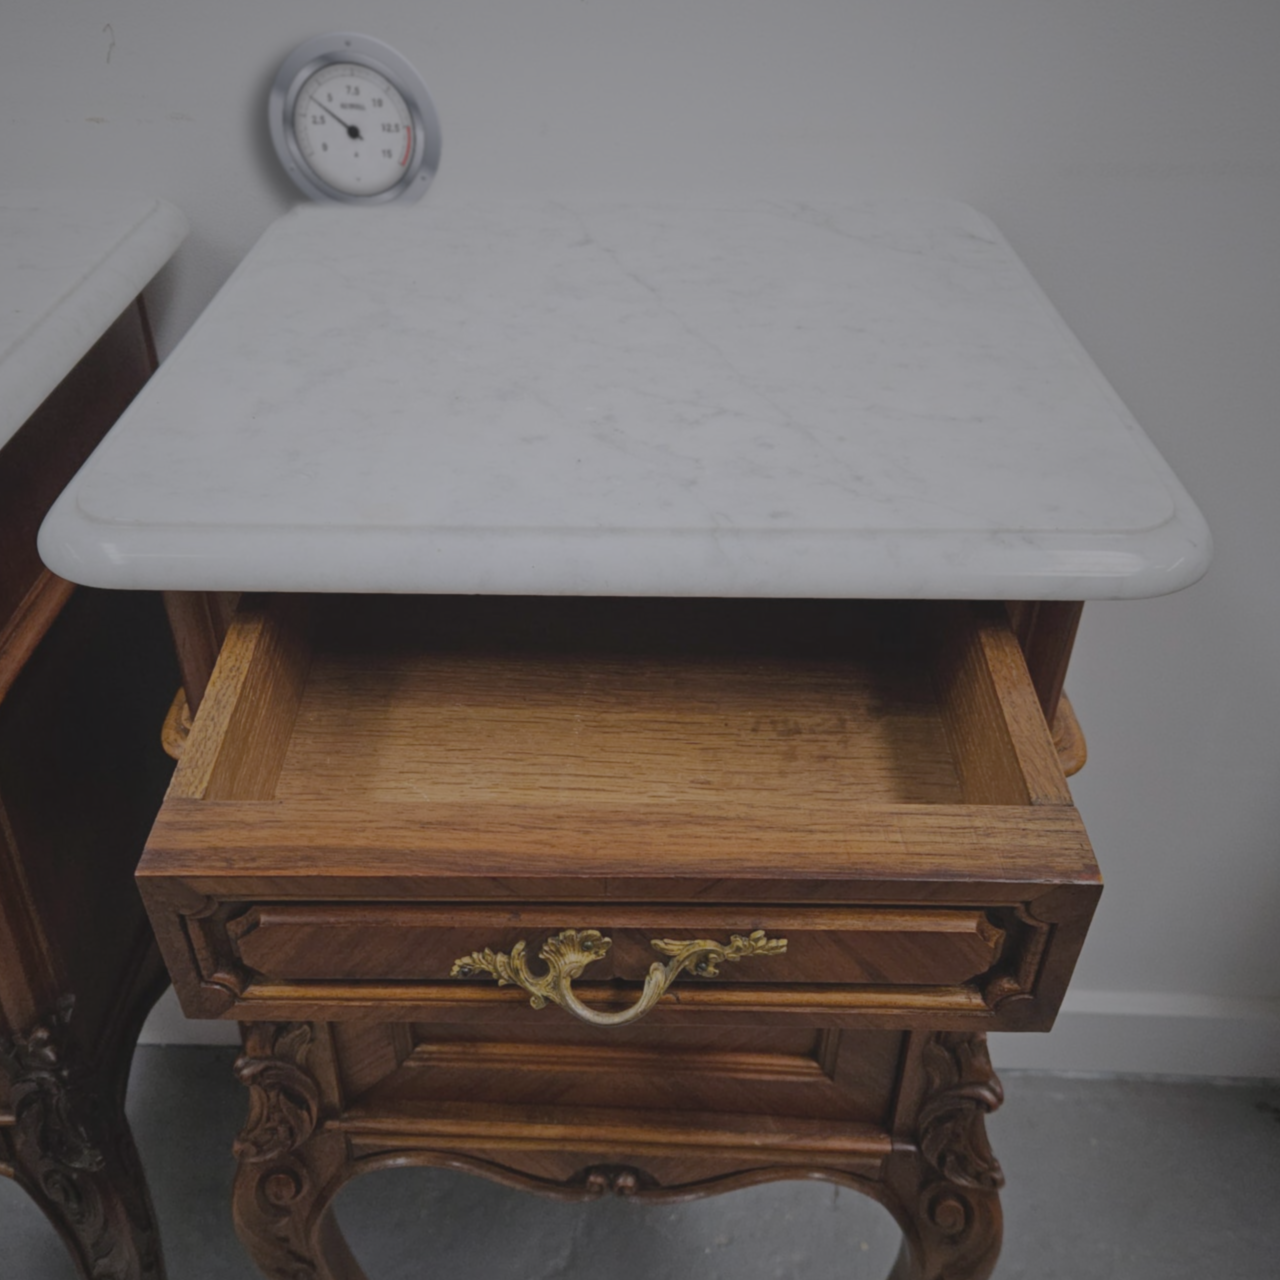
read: {"value": 4, "unit": "A"}
